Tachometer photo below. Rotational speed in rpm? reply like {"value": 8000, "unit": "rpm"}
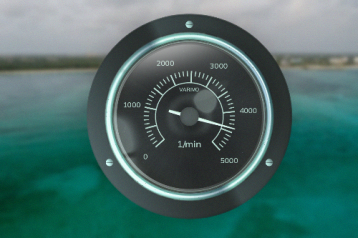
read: {"value": 4400, "unit": "rpm"}
